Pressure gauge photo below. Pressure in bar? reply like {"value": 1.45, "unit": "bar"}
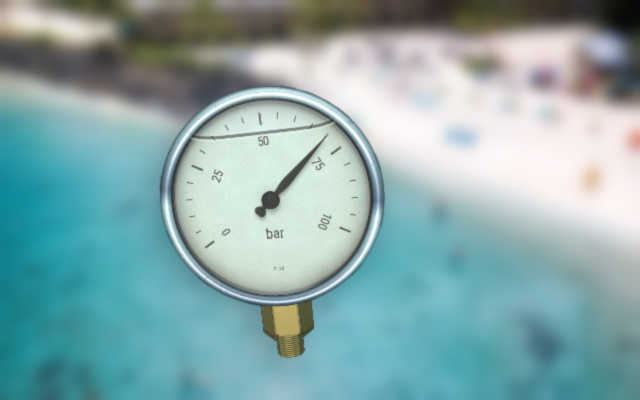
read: {"value": 70, "unit": "bar"}
